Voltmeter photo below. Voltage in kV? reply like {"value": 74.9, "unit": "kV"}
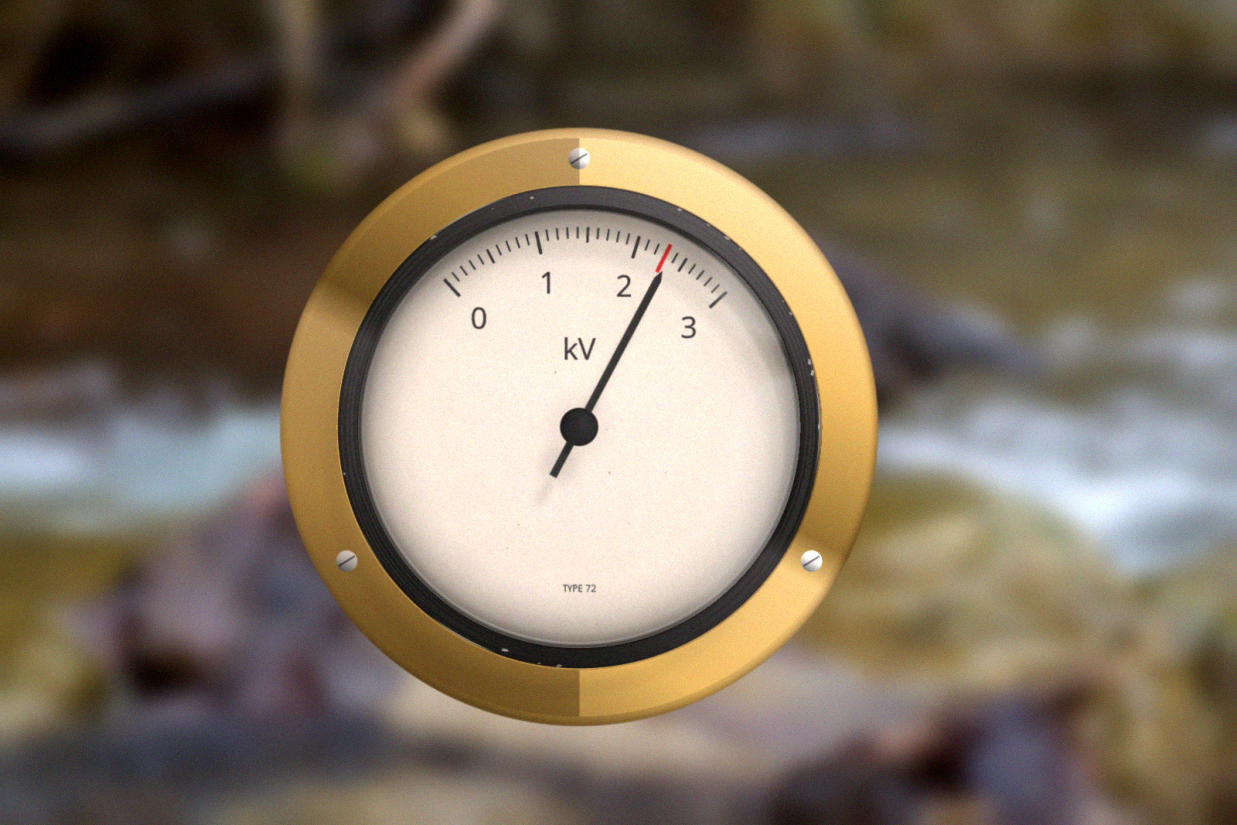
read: {"value": 2.35, "unit": "kV"}
